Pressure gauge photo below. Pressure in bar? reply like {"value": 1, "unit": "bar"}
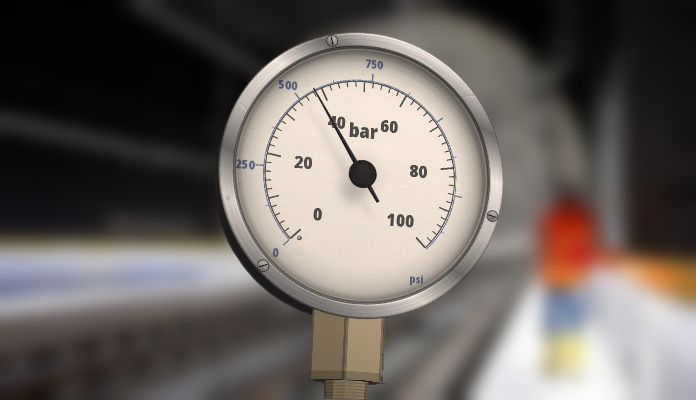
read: {"value": 38, "unit": "bar"}
